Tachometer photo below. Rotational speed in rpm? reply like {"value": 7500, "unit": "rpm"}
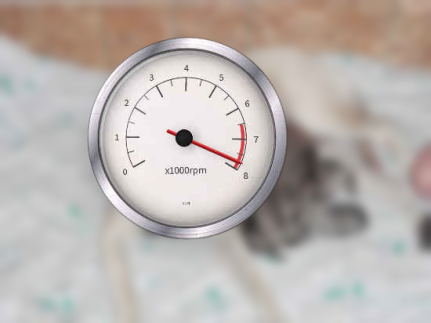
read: {"value": 7750, "unit": "rpm"}
